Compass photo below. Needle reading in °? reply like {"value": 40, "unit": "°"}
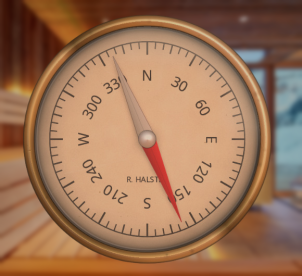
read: {"value": 157.5, "unit": "°"}
